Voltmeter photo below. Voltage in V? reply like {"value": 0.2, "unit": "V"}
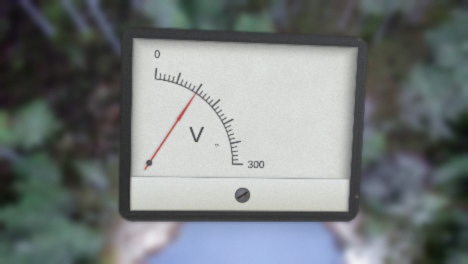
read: {"value": 100, "unit": "V"}
